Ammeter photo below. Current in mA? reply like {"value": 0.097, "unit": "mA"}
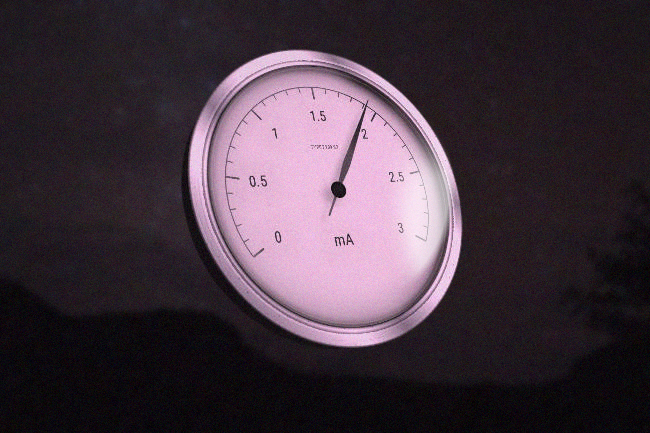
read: {"value": 1.9, "unit": "mA"}
